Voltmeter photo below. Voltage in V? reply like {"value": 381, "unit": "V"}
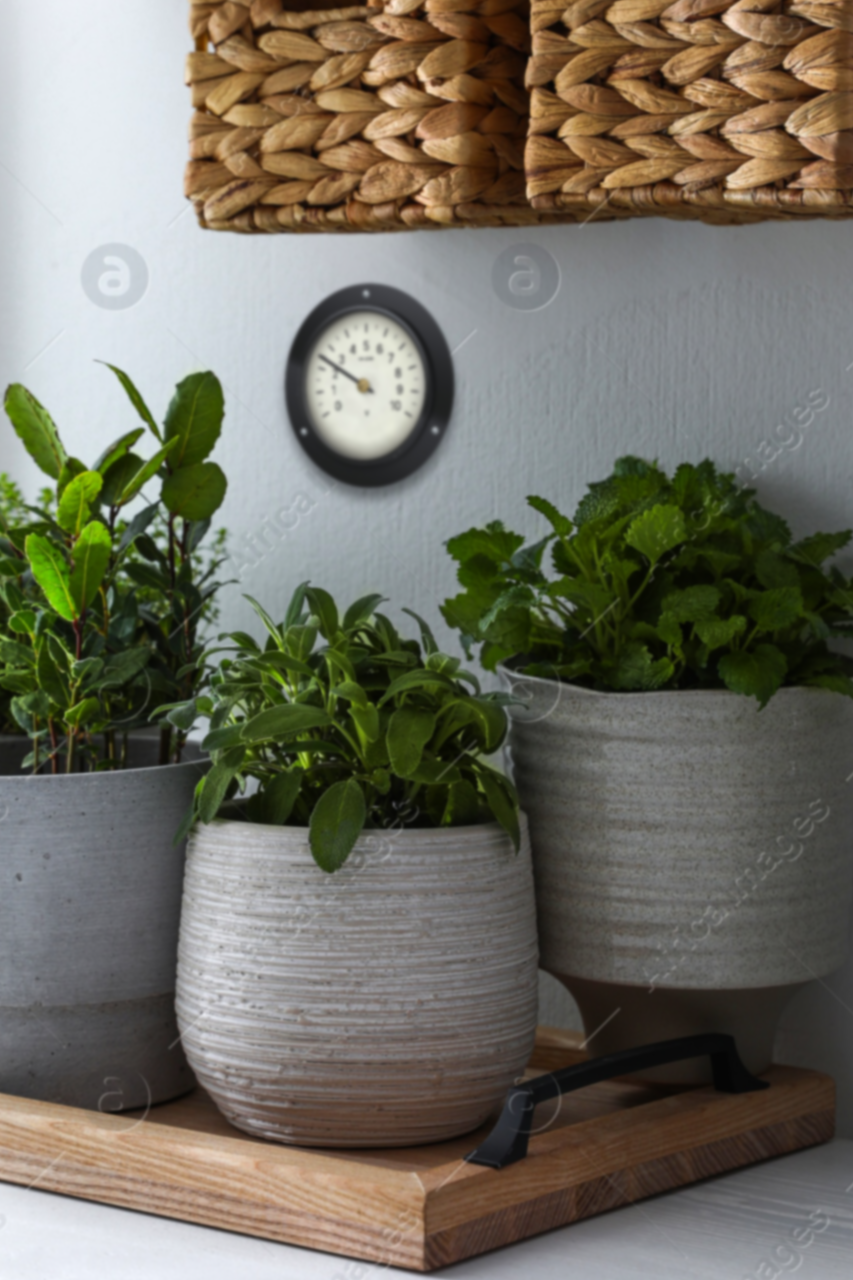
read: {"value": 2.5, "unit": "V"}
